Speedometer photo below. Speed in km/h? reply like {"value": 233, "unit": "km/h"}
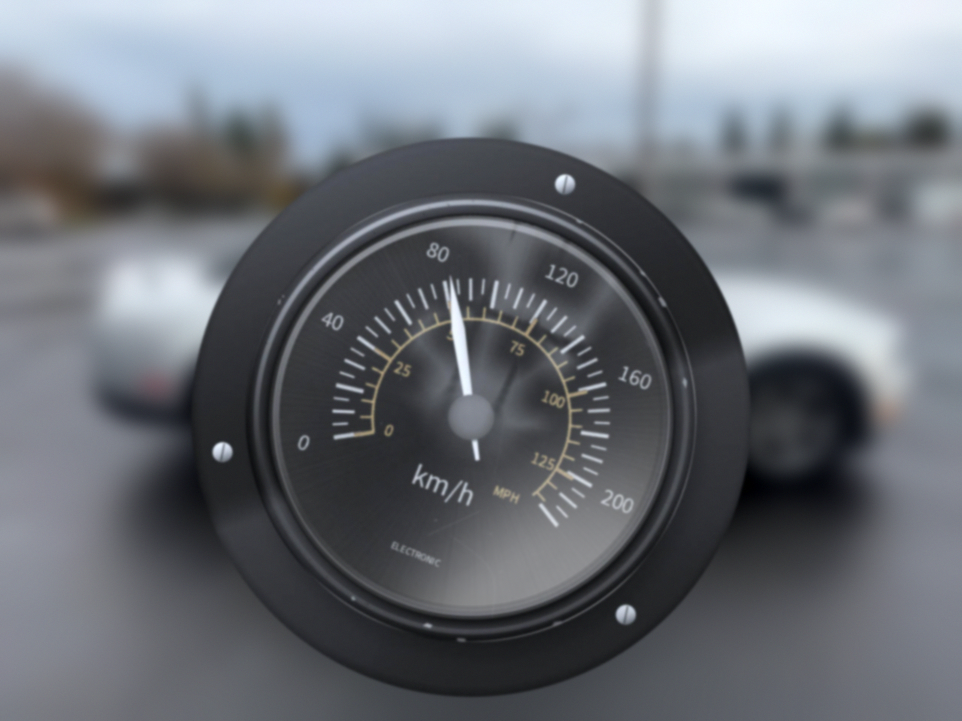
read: {"value": 82.5, "unit": "km/h"}
